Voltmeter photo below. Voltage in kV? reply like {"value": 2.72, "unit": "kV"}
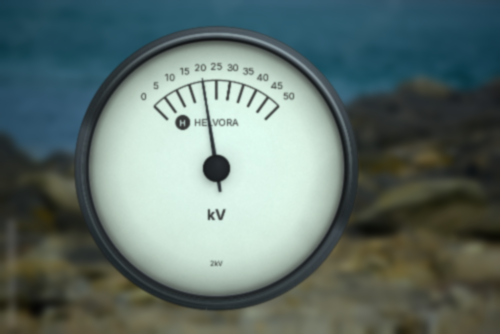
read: {"value": 20, "unit": "kV"}
